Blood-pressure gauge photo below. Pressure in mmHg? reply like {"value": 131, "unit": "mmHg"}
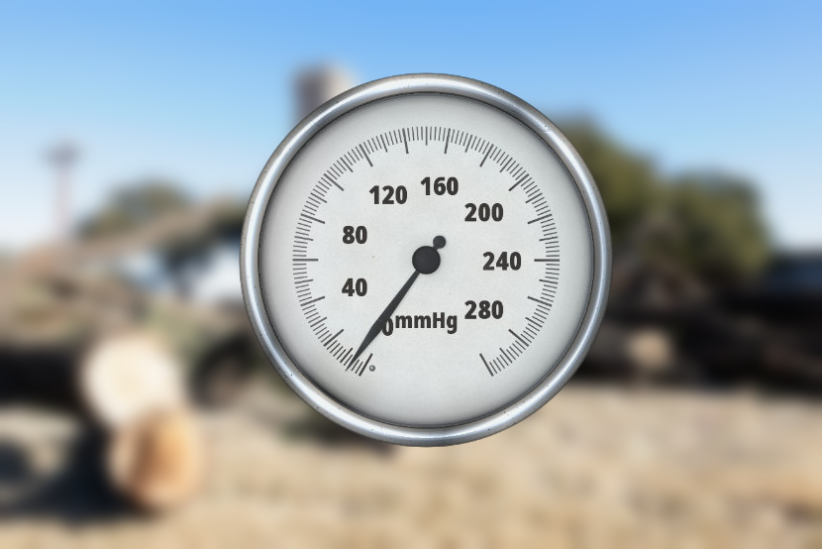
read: {"value": 6, "unit": "mmHg"}
